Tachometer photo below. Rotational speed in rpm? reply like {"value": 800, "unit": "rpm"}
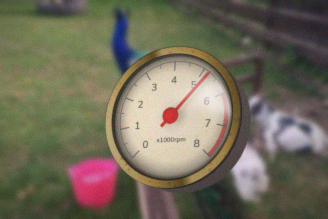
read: {"value": 5250, "unit": "rpm"}
